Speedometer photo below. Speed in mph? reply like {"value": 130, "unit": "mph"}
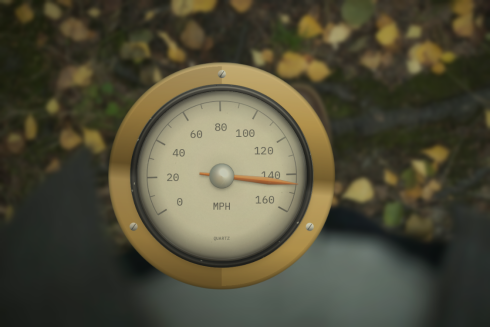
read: {"value": 145, "unit": "mph"}
